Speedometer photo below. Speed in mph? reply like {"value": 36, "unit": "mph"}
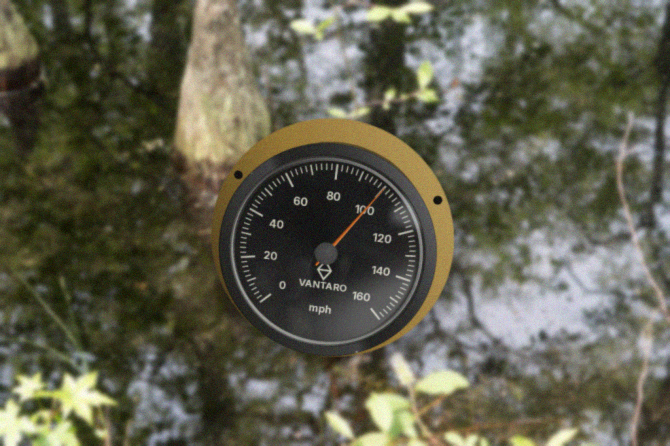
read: {"value": 100, "unit": "mph"}
